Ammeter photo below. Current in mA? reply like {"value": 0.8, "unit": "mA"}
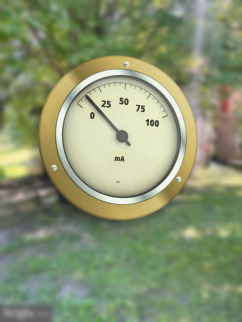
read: {"value": 10, "unit": "mA"}
